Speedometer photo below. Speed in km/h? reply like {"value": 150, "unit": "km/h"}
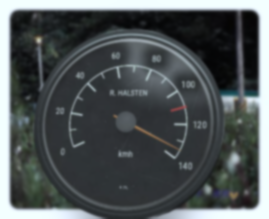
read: {"value": 135, "unit": "km/h"}
